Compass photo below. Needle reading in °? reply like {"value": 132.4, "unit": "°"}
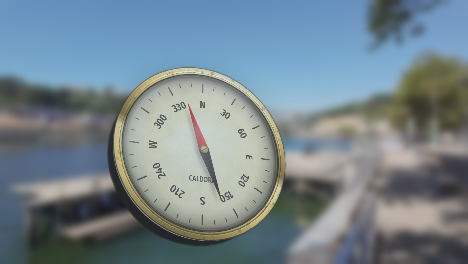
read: {"value": 340, "unit": "°"}
